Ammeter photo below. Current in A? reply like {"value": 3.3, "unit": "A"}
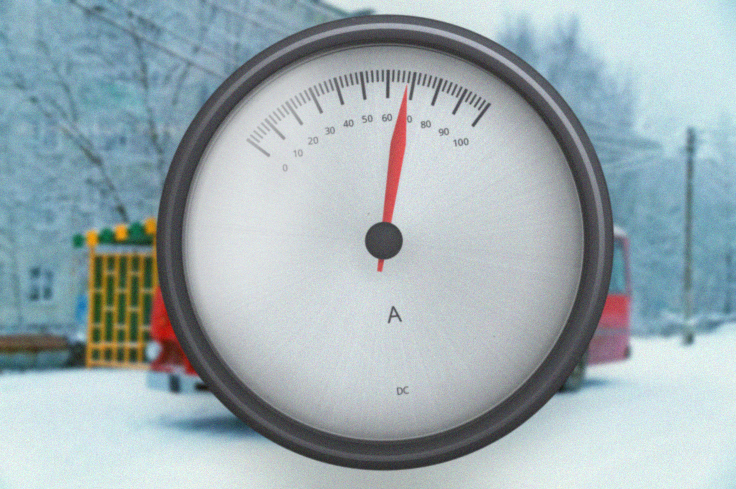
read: {"value": 68, "unit": "A"}
